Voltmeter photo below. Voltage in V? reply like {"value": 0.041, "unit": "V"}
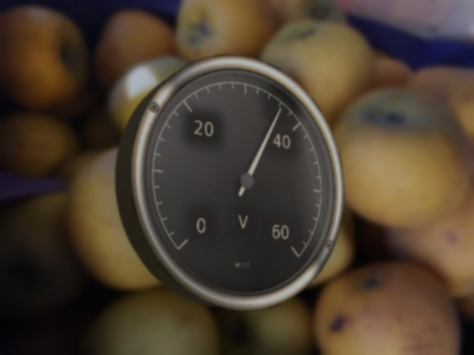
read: {"value": 36, "unit": "V"}
